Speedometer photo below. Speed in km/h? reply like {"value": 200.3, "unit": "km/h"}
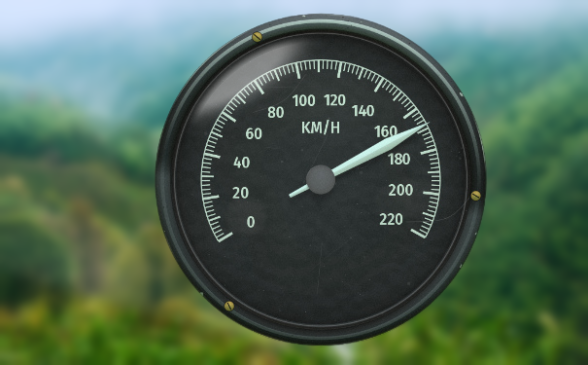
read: {"value": 168, "unit": "km/h"}
